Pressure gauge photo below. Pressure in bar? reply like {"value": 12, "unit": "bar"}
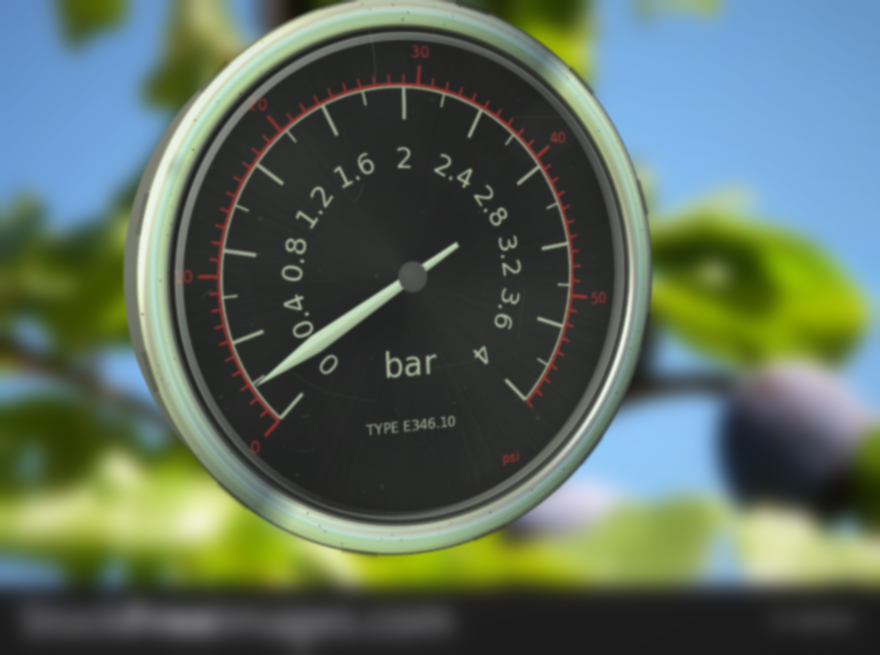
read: {"value": 0.2, "unit": "bar"}
